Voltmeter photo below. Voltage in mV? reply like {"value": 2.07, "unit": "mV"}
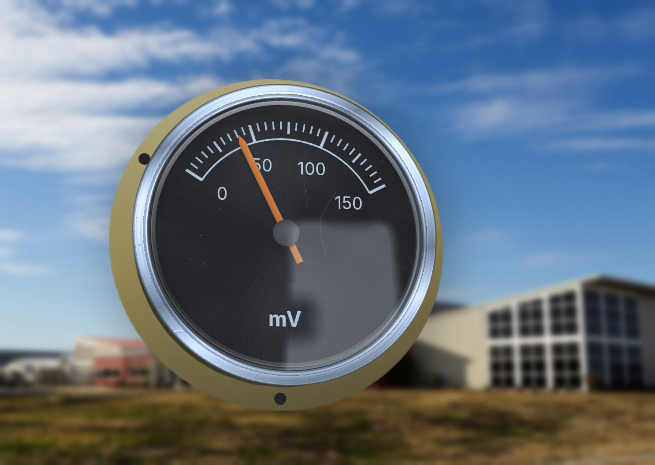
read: {"value": 40, "unit": "mV"}
